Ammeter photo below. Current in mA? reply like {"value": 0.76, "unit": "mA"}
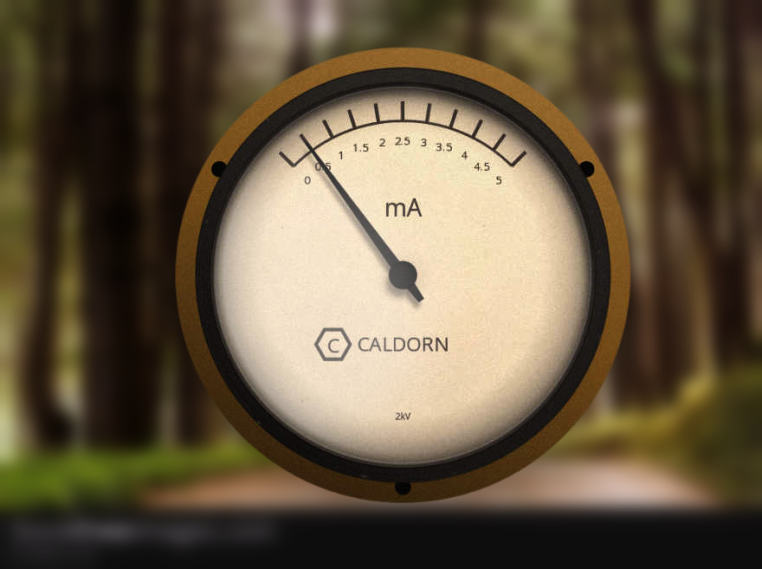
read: {"value": 0.5, "unit": "mA"}
